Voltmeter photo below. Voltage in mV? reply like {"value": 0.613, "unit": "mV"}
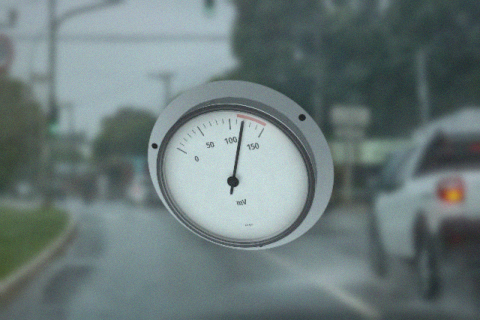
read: {"value": 120, "unit": "mV"}
